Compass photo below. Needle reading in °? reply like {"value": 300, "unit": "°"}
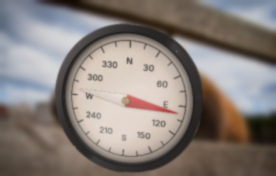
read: {"value": 97.5, "unit": "°"}
